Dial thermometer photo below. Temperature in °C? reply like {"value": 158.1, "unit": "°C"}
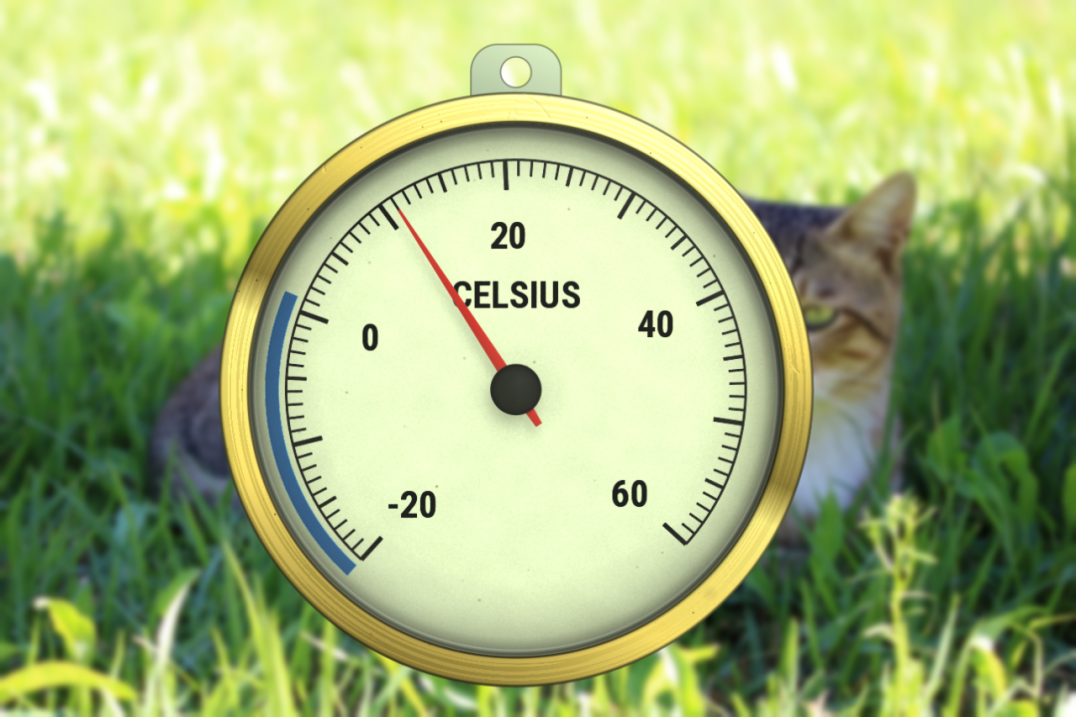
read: {"value": 11, "unit": "°C"}
